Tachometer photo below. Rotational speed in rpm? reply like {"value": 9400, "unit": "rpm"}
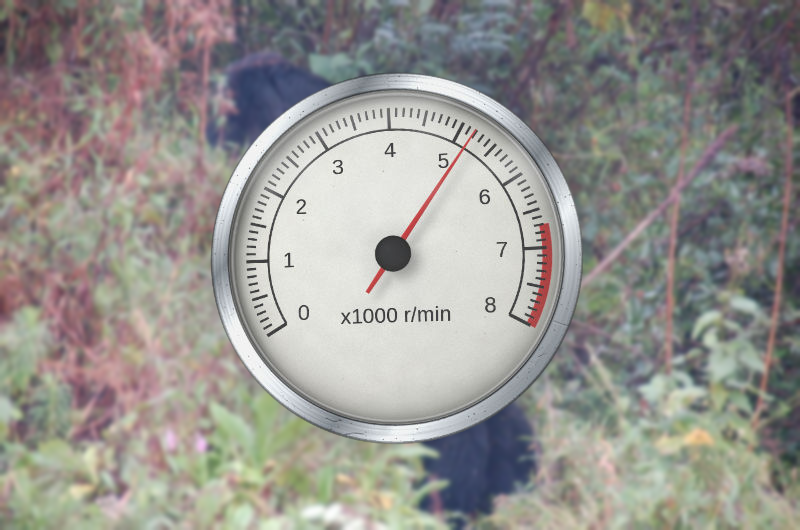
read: {"value": 5200, "unit": "rpm"}
